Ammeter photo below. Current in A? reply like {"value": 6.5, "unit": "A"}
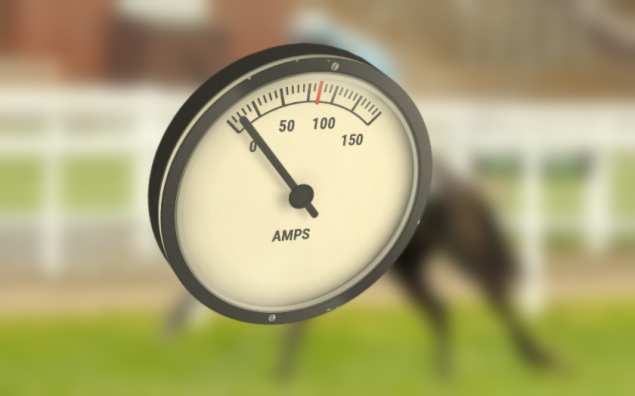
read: {"value": 10, "unit": "A"}
